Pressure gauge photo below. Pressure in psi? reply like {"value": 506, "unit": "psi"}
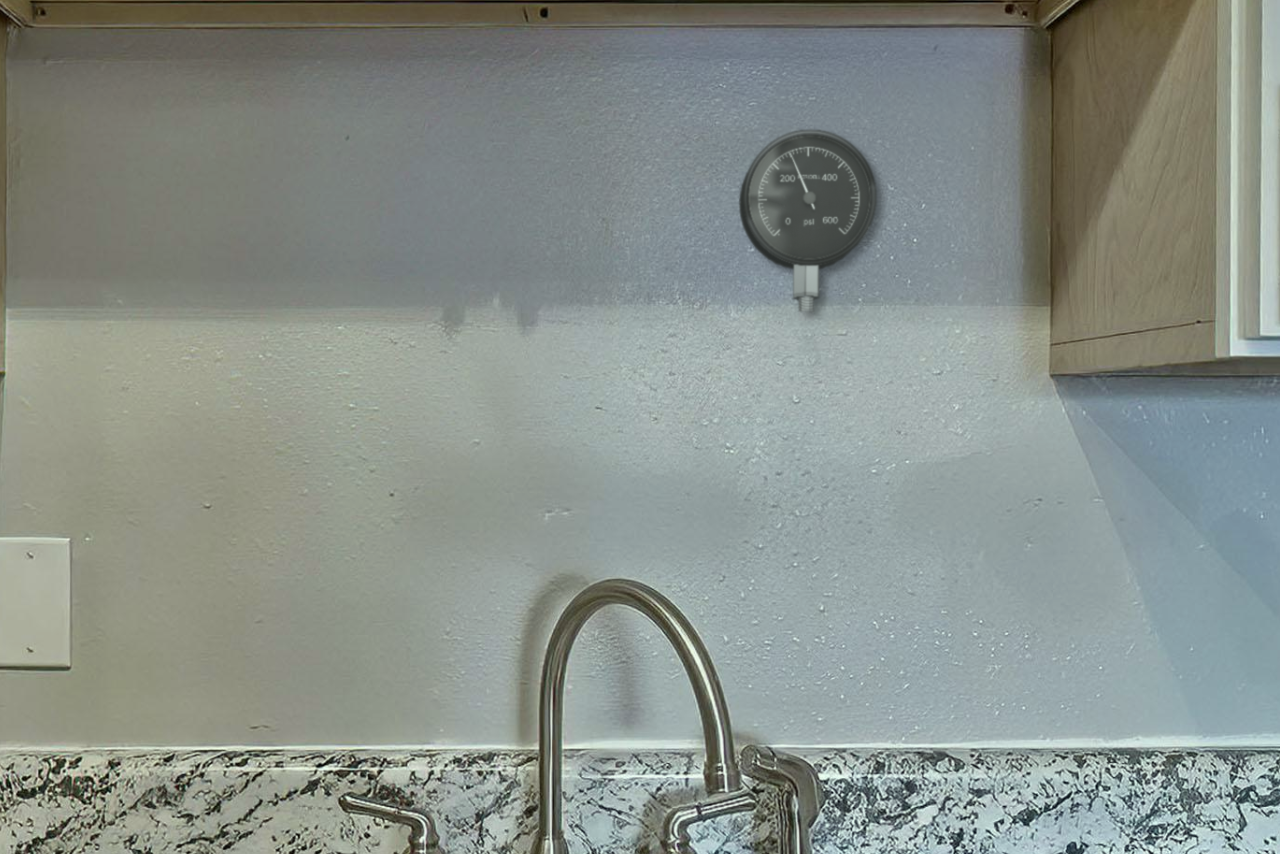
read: {"value": 250, "unit": "psi"}
